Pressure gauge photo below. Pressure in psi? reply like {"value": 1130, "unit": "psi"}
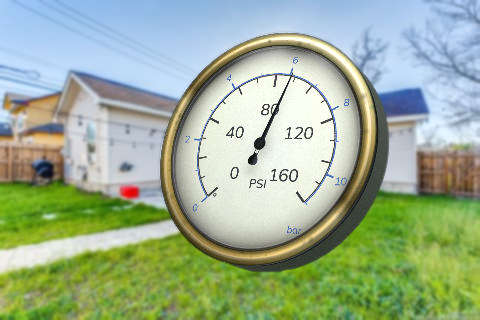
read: {"value": 90, "unit": "psi"}
